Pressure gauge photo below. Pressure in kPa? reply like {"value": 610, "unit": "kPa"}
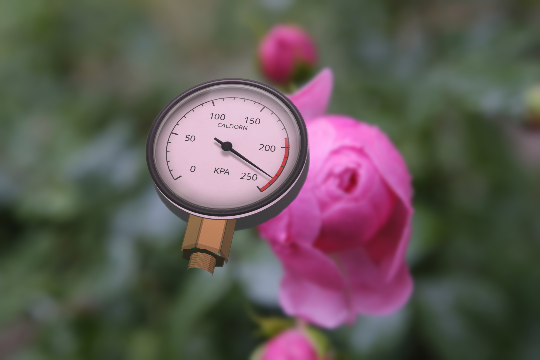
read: {"value": 235, "unit": "kPa"}
